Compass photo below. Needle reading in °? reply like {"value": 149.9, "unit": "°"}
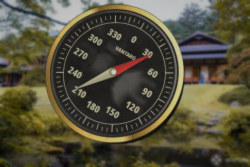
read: {"value": 35, "unit": "°"}
